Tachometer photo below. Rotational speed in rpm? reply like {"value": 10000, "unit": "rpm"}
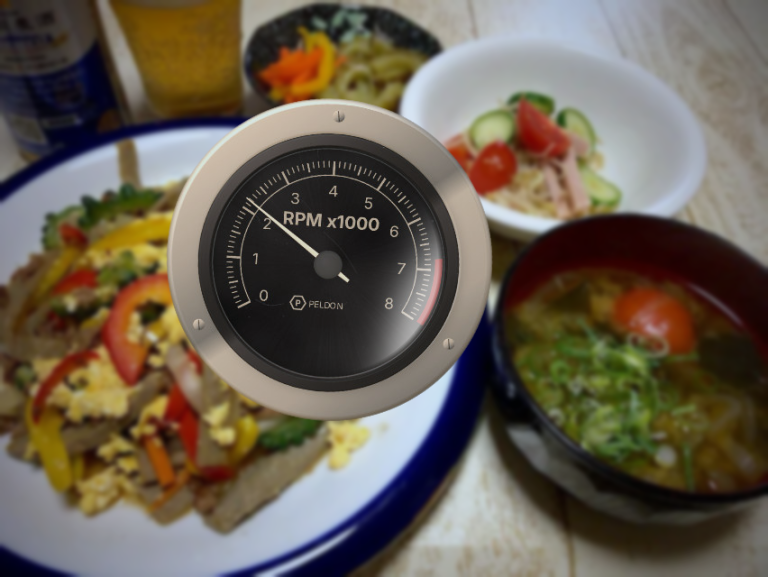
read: {"value": 2200, "unit": "rpm"}
